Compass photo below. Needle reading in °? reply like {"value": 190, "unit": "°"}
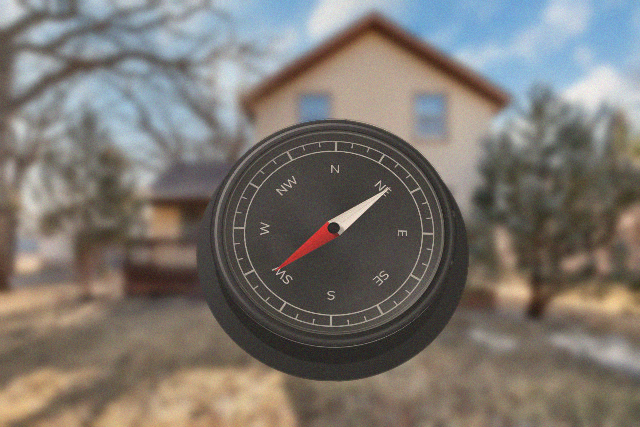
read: {"value": 230, "unit": "°"}
